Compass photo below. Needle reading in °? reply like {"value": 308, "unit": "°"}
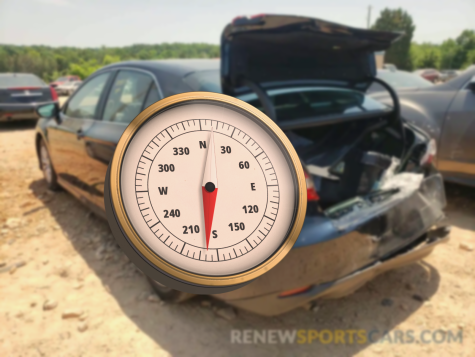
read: {"value": 190, "unit": "°"}
